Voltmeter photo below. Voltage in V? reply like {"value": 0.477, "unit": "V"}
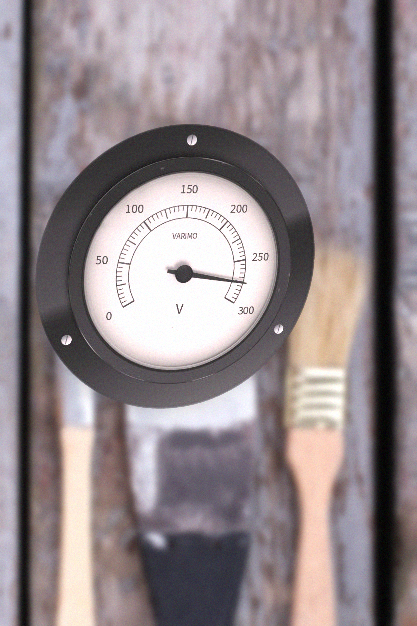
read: {"value": 275, "unit": "V"}
